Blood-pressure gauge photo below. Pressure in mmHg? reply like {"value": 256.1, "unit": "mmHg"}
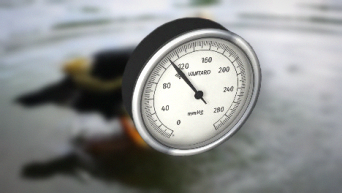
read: {"value": 110, "unit": "mmHg"}
